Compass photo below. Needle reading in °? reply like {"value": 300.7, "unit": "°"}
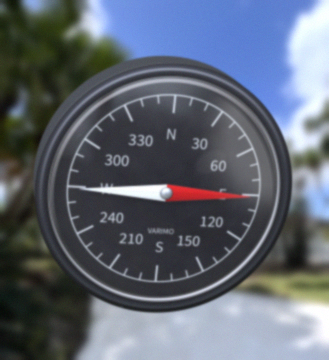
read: {"value": 90, "unit": "°"}
